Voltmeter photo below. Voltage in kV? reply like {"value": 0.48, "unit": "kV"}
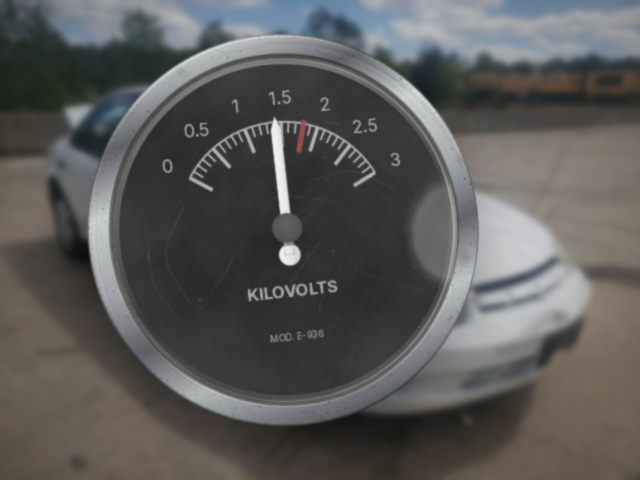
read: {"value": 1.4, "unit": "kV"}
